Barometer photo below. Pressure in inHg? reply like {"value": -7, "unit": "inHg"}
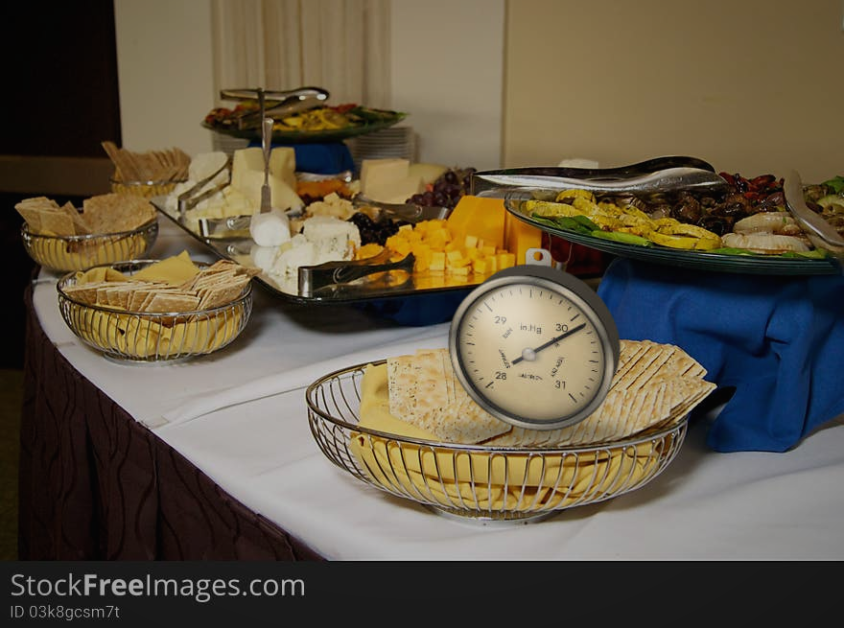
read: {"value": 30.1, "unit": "inHg"}
